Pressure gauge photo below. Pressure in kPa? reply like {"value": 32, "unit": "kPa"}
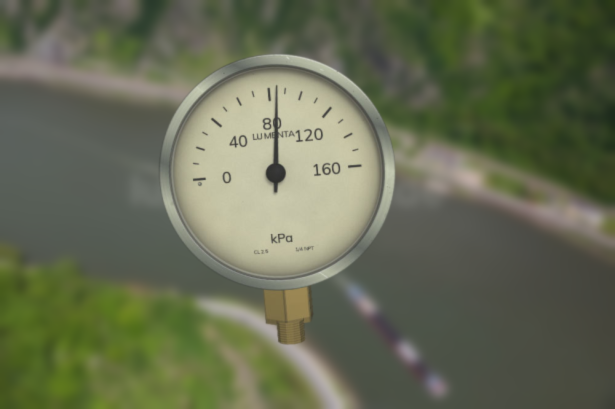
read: {"value": 85, "unit": "kPa"}
